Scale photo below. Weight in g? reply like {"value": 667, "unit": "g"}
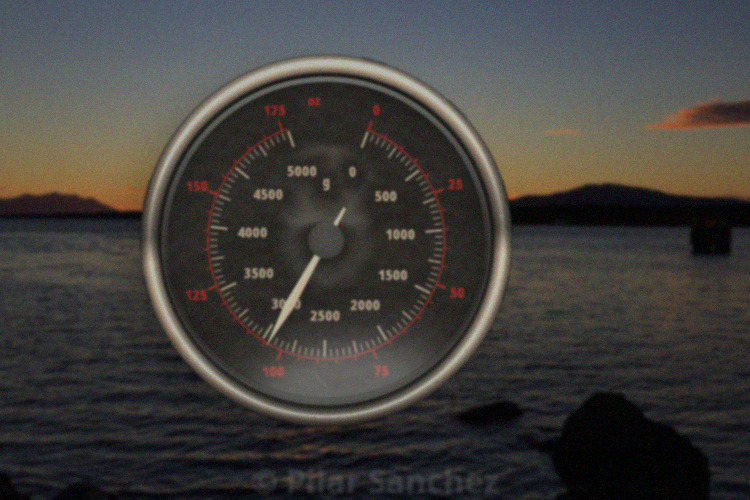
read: {"value": 2950, "unit": "g"}
